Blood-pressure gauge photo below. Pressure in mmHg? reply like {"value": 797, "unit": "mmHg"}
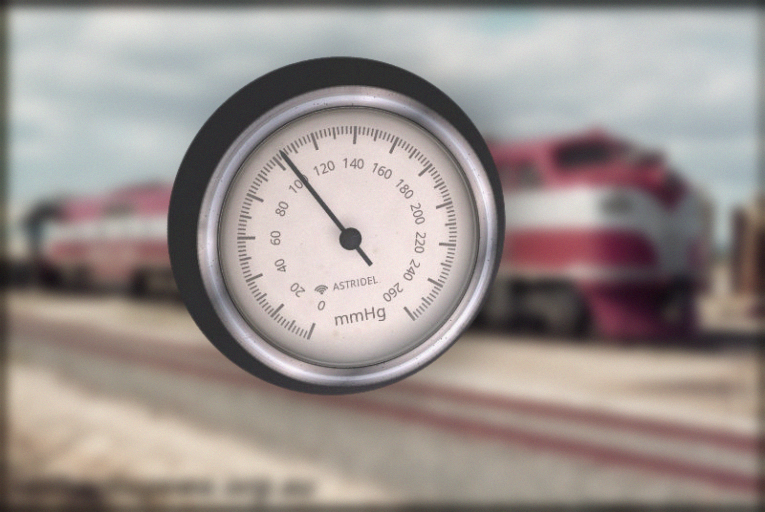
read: {"value": 104, "unit": "mmHg"}
